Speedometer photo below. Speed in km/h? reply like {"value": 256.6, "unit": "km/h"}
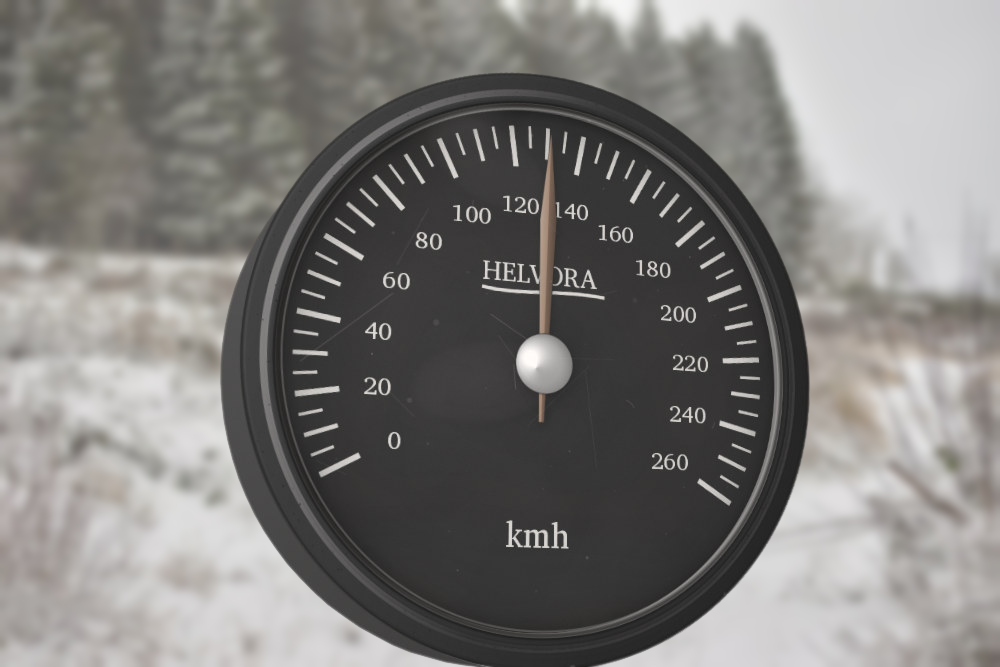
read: {"value": 130, "unit": "km/h"}
